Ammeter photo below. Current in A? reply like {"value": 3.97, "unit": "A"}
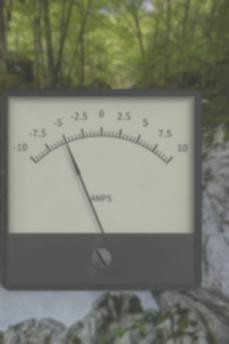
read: {"value": -5, "unit": "A"}
